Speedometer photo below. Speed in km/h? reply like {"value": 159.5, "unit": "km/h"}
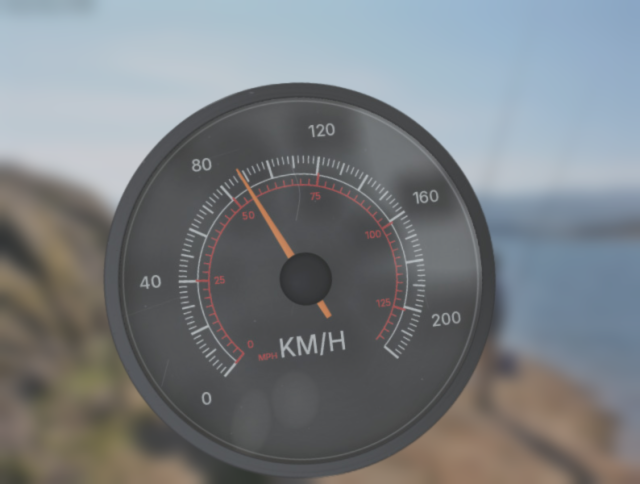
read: {"value": 88, "unit": "km/h"}
